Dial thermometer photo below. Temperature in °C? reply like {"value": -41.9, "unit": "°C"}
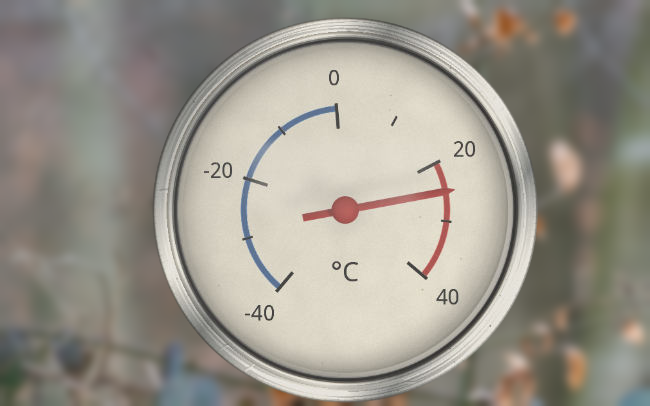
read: {"value": 25, "unit": "°C"}
